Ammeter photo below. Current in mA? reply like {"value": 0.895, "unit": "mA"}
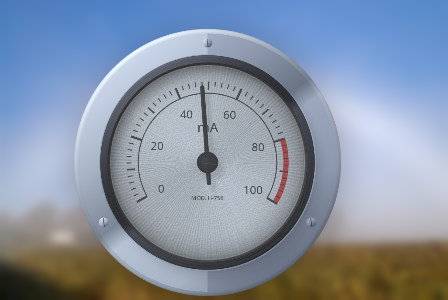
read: {"value": 48, "unit": "mA"}
